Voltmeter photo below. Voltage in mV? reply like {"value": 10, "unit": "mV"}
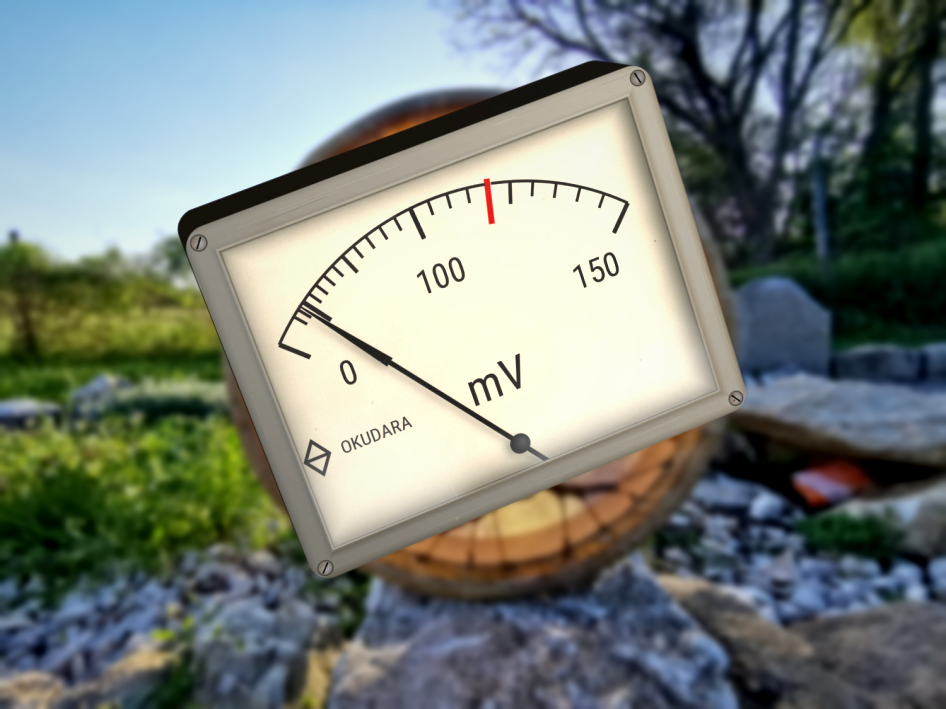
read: {"value": 47.5, "unit": "mV"}
